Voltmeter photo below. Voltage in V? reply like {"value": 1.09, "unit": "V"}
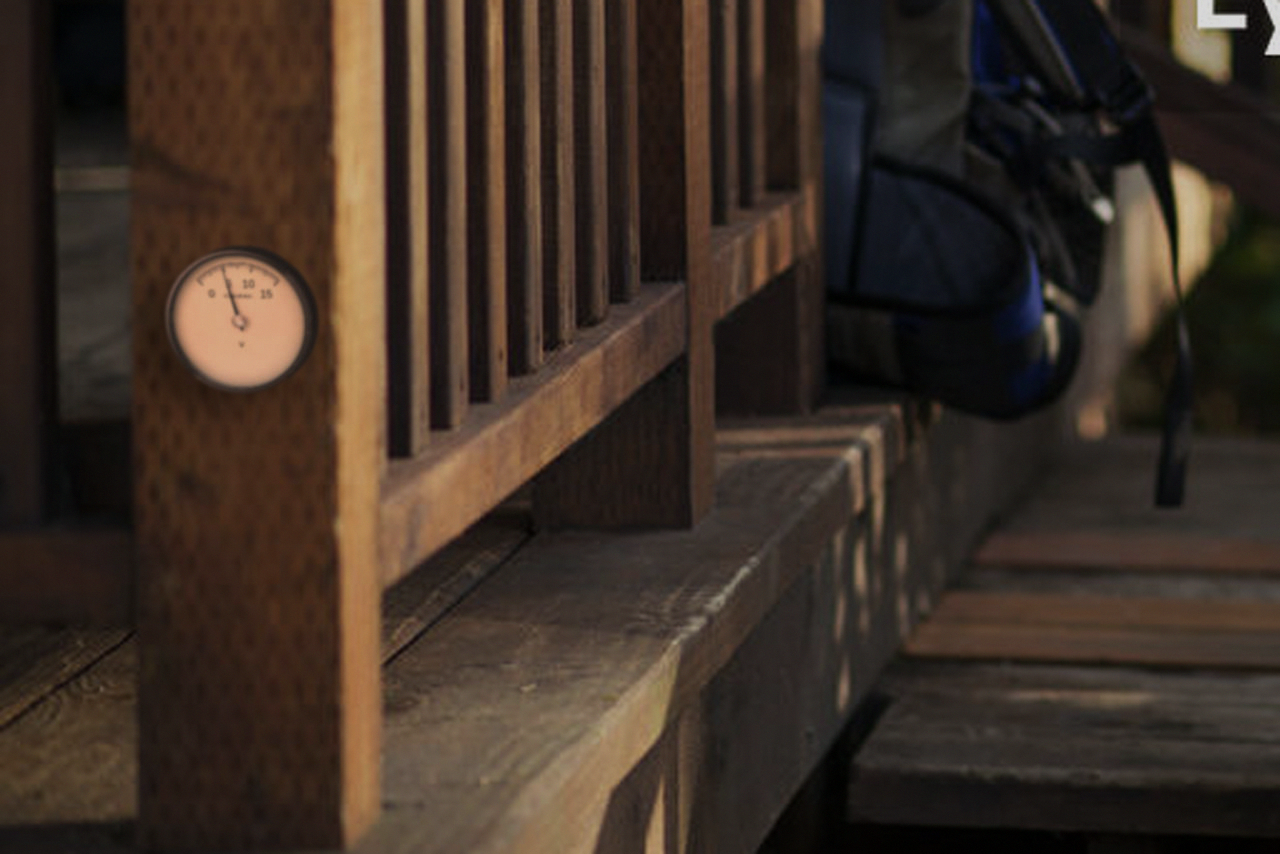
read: {"value": 5, "unit": "V"}
